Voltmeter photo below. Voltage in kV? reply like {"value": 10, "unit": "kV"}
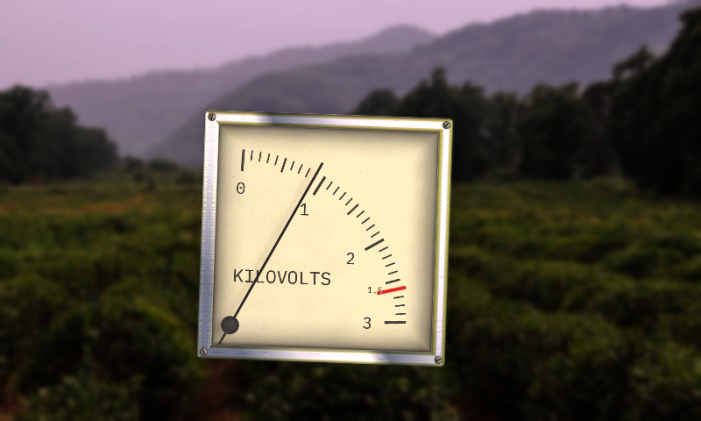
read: {"value": 0.9, "unit": "kV"}
